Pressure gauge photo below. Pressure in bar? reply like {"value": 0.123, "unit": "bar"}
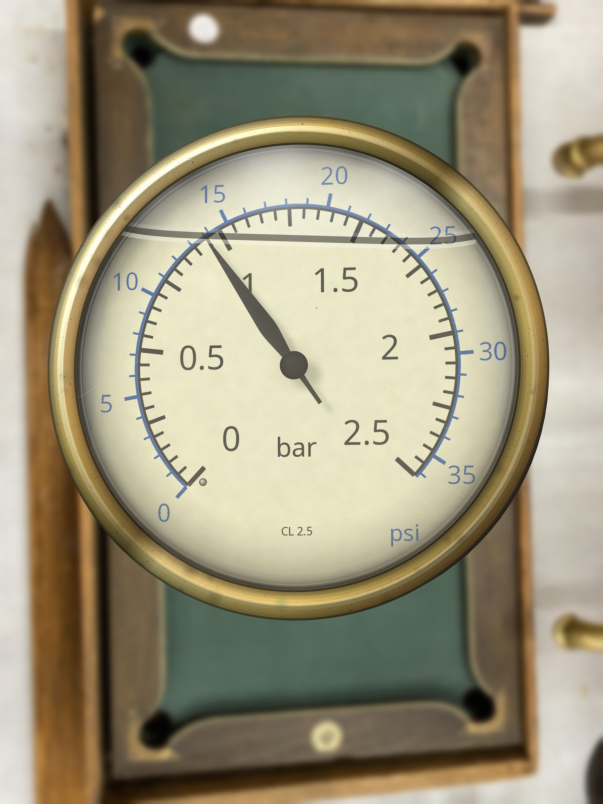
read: {"value": 0.95, "unit": "bar"}
